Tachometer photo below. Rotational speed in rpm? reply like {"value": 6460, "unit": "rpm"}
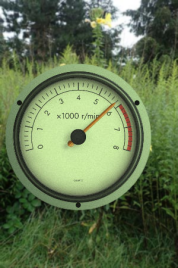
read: {"value": 5800, "unit": "rpm"}
